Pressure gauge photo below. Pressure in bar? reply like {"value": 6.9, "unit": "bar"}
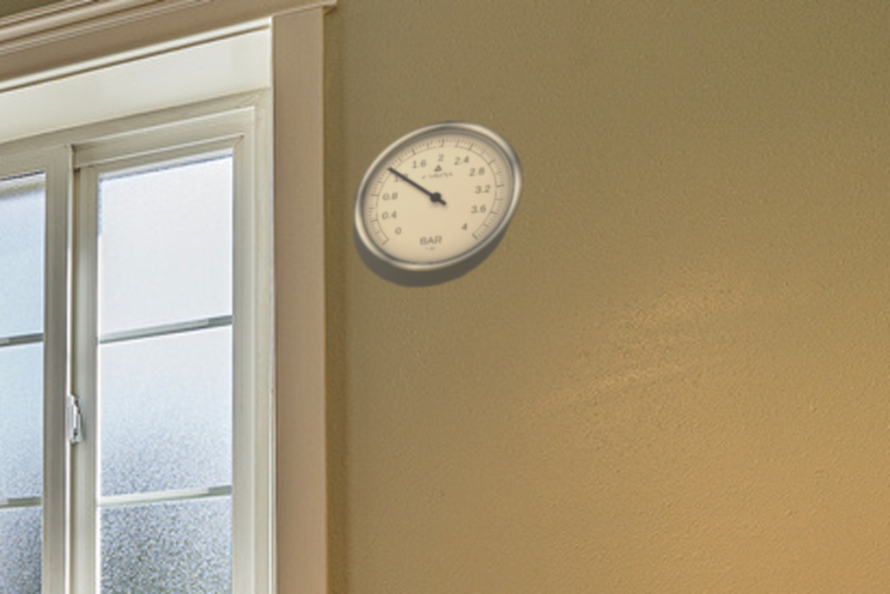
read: {"value": 1.2, "unit": "bar"}
